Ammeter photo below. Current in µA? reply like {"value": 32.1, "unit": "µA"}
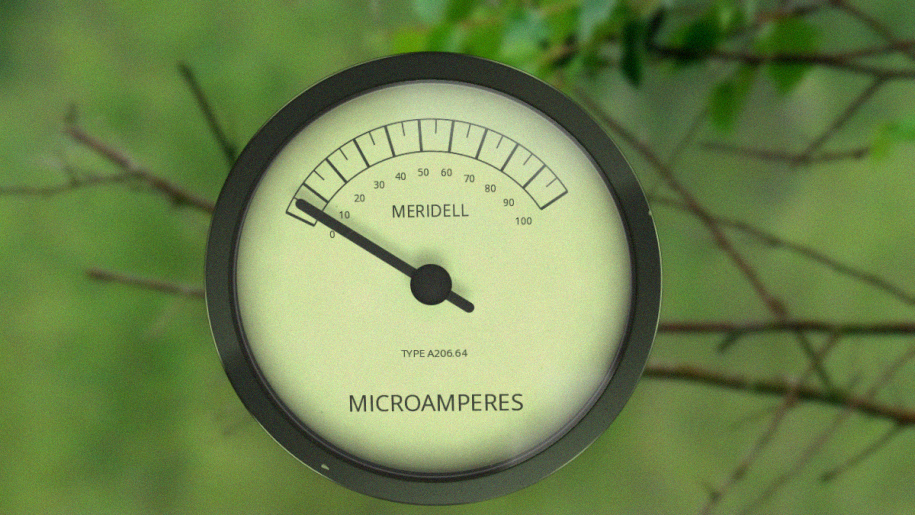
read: {"value": 5, "unit": "µA"}
